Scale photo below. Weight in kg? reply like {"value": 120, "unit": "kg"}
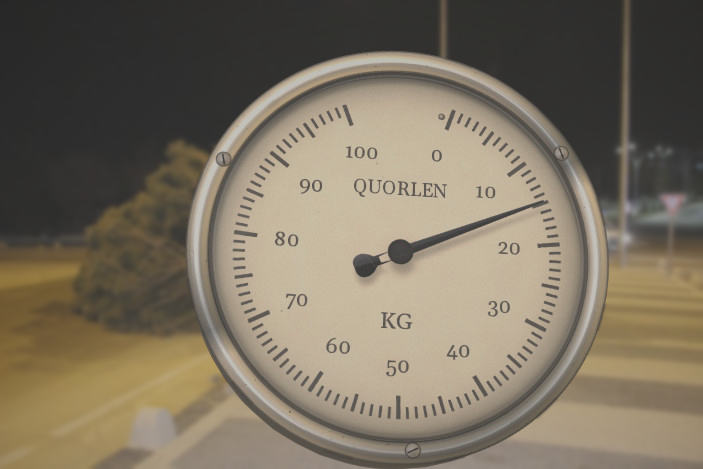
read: {"value": 15, "unit": "kg"}
